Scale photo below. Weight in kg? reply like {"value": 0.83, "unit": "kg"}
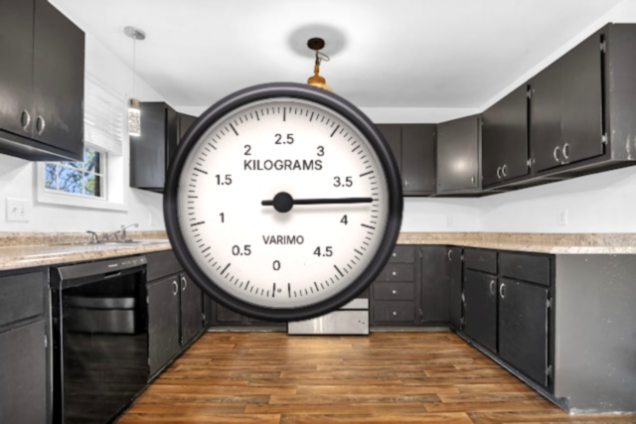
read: {"value": 3.75, "unit": "kg"}
